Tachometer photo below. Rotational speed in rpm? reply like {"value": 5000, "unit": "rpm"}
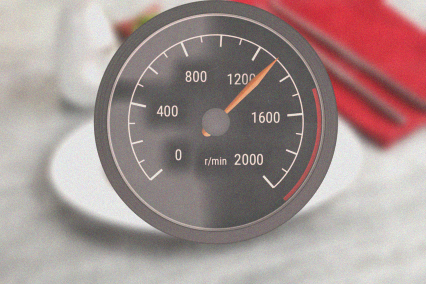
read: {"value": 1300, "unit": "rpm"}
